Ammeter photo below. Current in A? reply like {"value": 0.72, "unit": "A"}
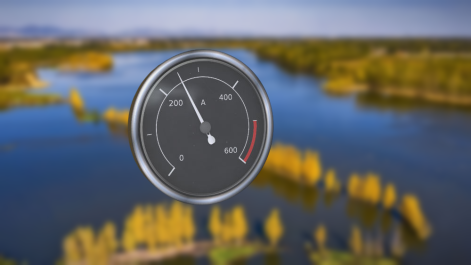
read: {"value": 250, "unit": "A"}
